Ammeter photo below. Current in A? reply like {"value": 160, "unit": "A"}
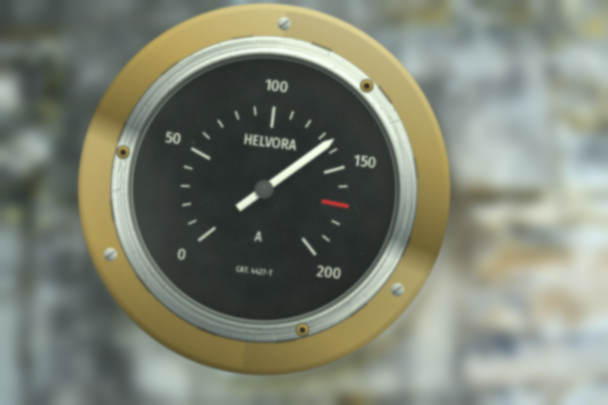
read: {"value": 135, "unit": "A"}
